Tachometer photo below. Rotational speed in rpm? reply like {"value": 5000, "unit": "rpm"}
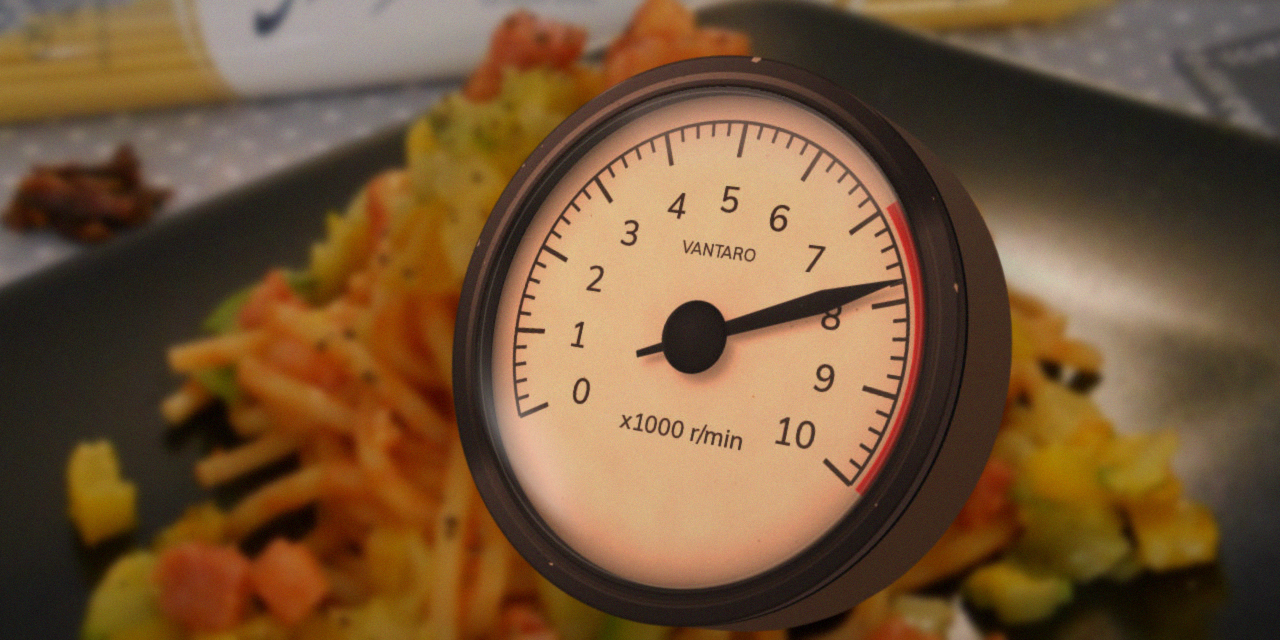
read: {"value": 7800, "unit": "rpm"}
